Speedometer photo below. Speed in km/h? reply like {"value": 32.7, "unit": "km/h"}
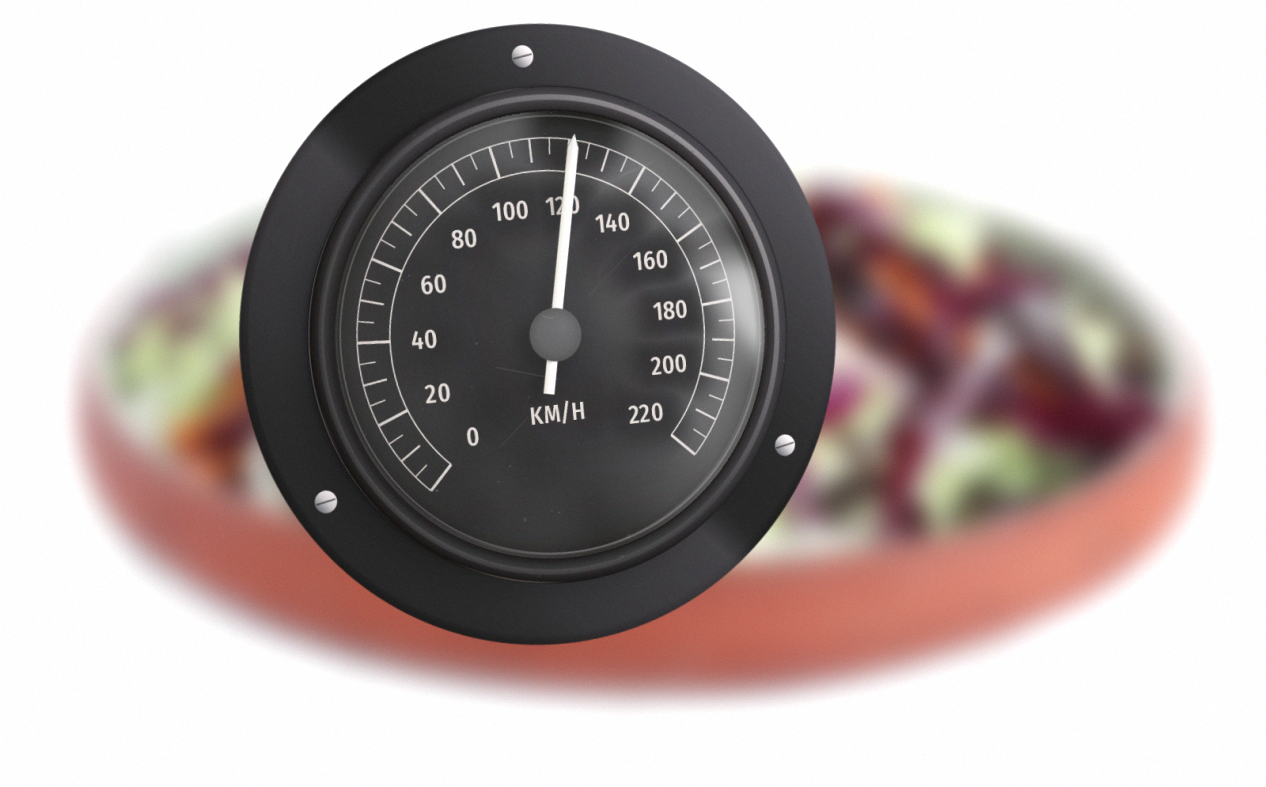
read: {"value": 120, "unit": "km/h"}
